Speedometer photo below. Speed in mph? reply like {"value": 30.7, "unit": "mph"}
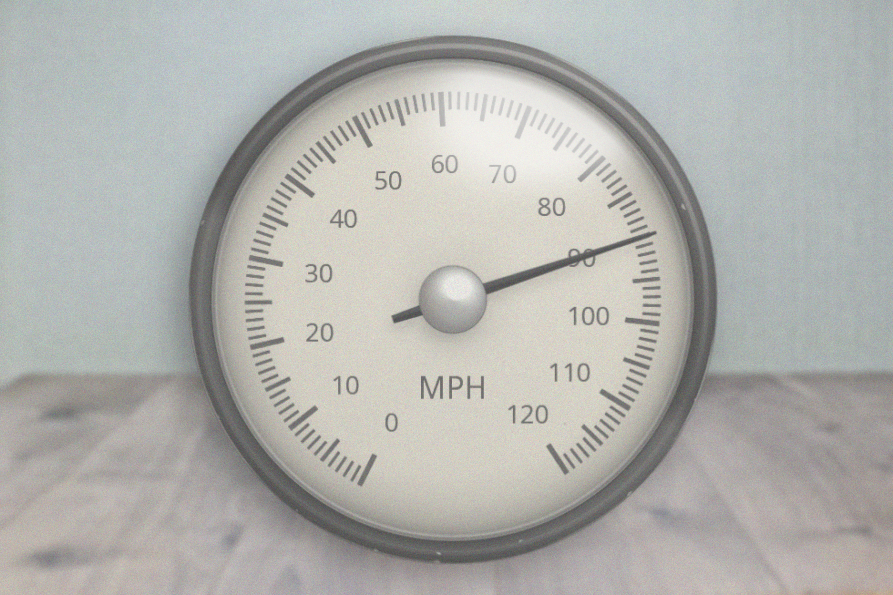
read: {"value": 90, "unit": "mph"}
